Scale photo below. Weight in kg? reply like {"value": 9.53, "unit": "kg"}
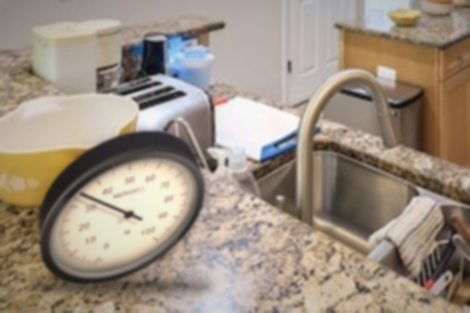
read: {"value": 35, "unit": "kg"}
